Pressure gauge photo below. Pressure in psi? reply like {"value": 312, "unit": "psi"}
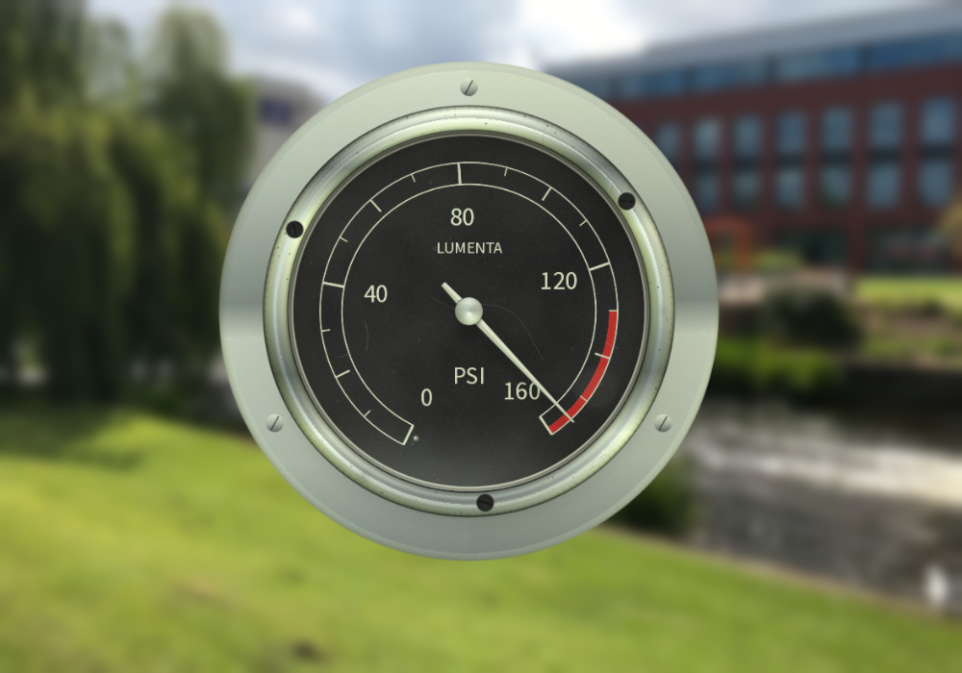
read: {"value": 155, "unit": "psi"}
